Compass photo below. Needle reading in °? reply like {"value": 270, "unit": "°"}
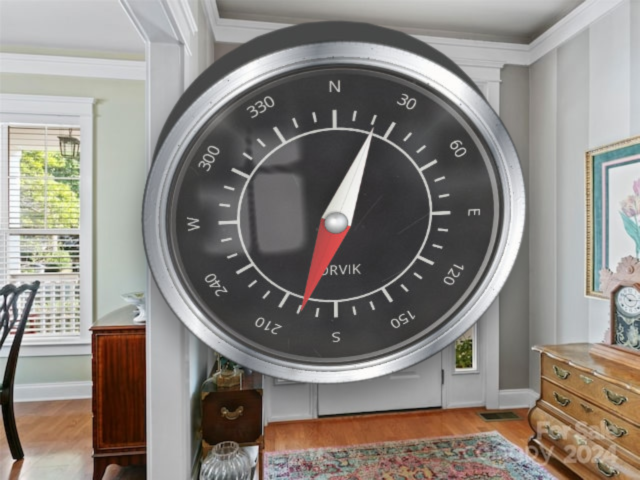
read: {"value": 200, "unit": "°"}
